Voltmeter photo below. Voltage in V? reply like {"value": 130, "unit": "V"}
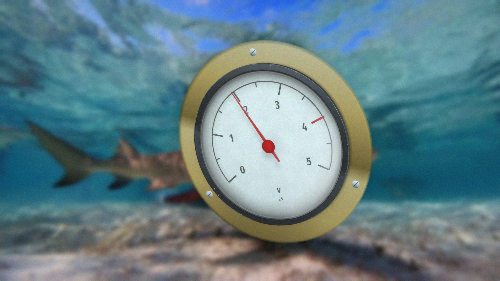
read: {"value": 2, "unit": "V"}
